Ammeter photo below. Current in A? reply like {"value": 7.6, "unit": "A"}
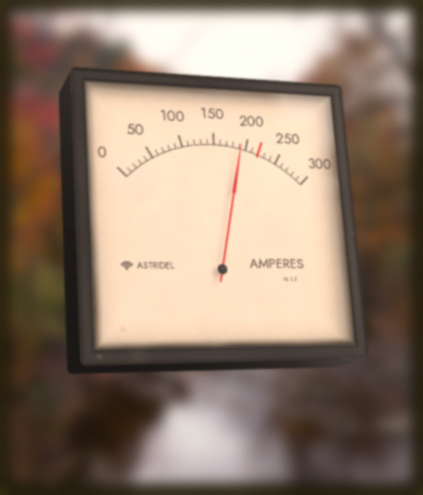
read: {"value": 190, "unit": "A"}
